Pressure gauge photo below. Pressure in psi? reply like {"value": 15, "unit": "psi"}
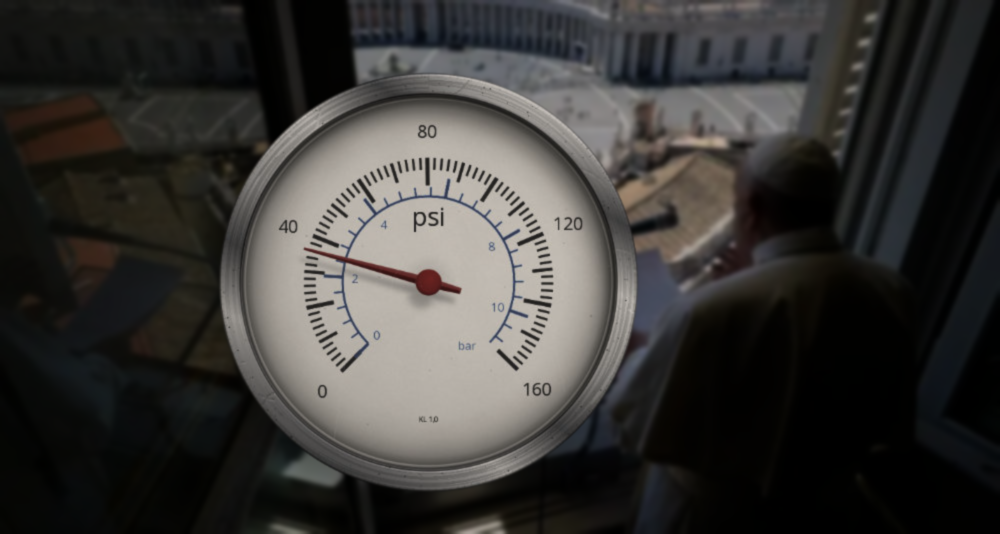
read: {"value": 36, "unit": "psi"}
